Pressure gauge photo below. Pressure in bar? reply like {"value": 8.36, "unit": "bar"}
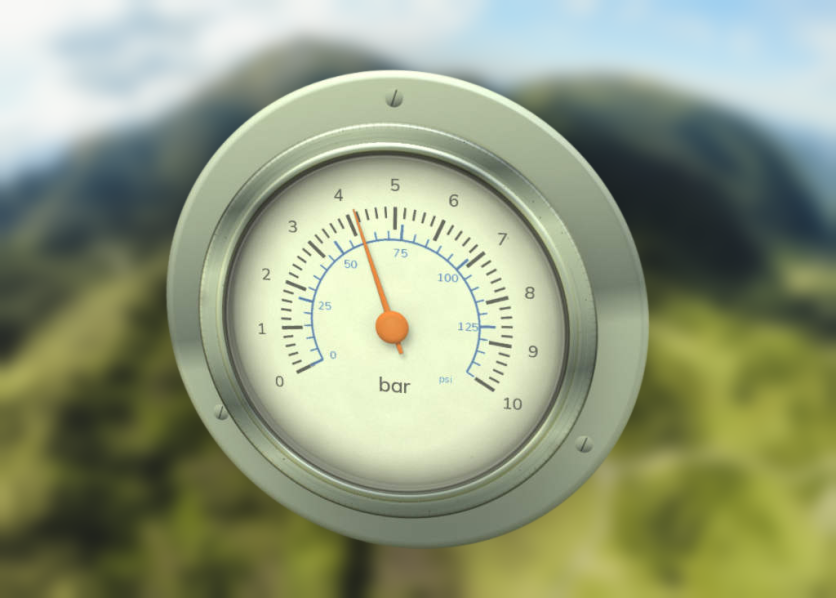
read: {"value": 4.2, "unit": "bar"}
